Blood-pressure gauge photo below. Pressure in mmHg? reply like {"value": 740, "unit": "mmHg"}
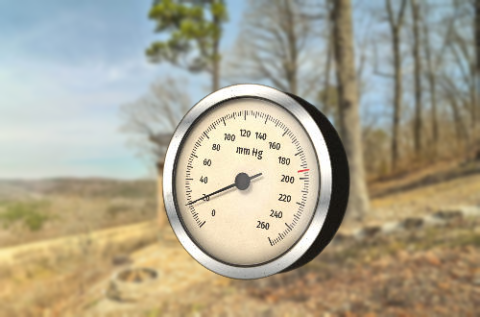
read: {"value": 20, "unit": "mmHg"}
